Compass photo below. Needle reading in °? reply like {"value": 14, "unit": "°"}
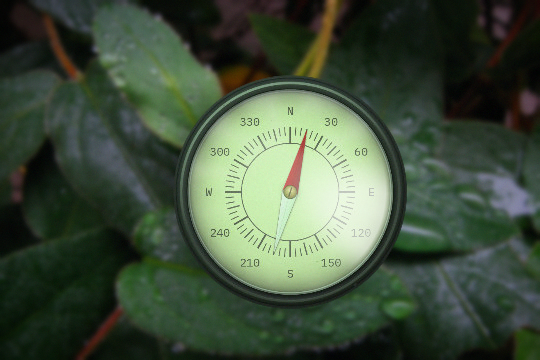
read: {"value": 15, "unit": "°"}
